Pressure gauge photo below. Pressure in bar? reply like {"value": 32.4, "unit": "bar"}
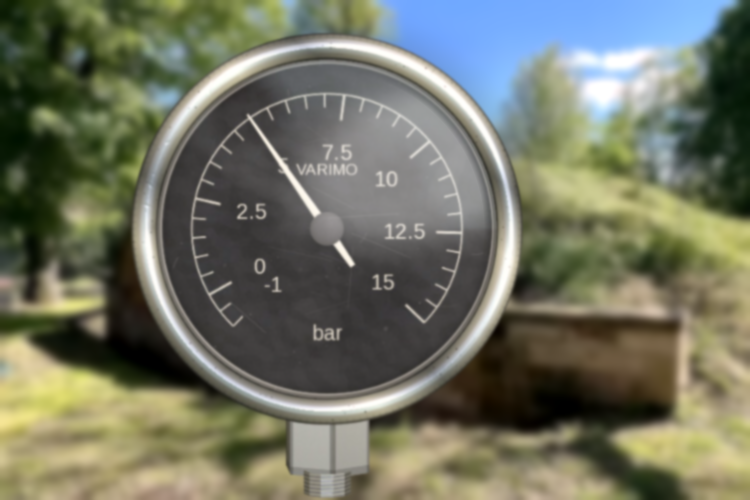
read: {"value": 5, "unit": "bar"}
